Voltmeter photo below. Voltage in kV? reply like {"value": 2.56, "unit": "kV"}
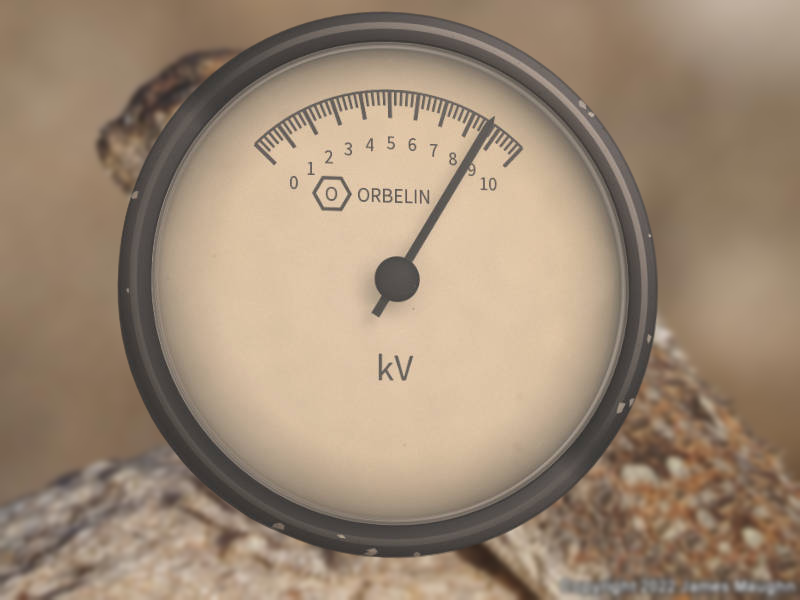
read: {"value": 8.6, "unit": "kV"}
